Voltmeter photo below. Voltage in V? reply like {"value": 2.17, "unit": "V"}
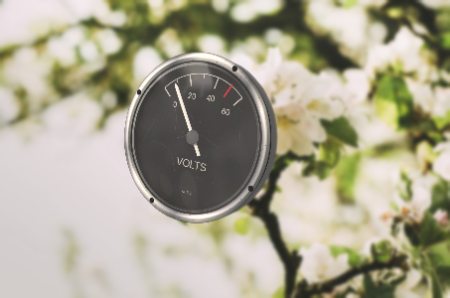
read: {"value": 10, "unit": "V"}
